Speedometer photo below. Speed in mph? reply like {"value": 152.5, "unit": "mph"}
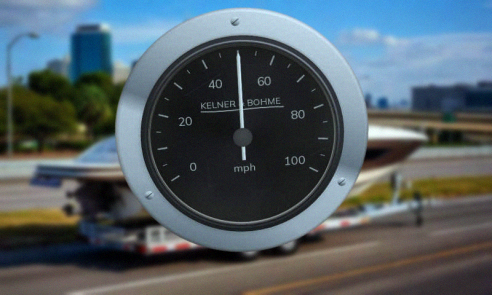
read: {"value": 50, "unit": "mph"}
